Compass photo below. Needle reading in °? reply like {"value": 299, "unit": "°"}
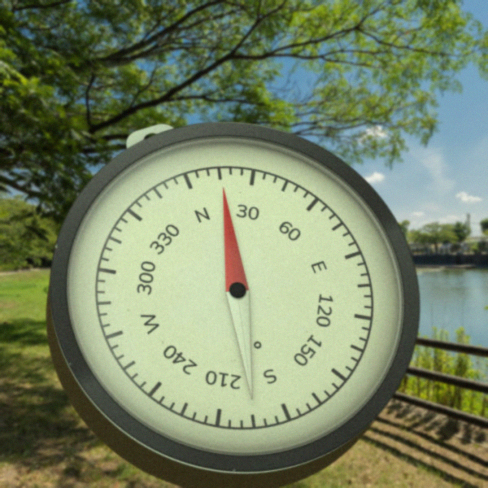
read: {"value": 15, "unit": "°"}
